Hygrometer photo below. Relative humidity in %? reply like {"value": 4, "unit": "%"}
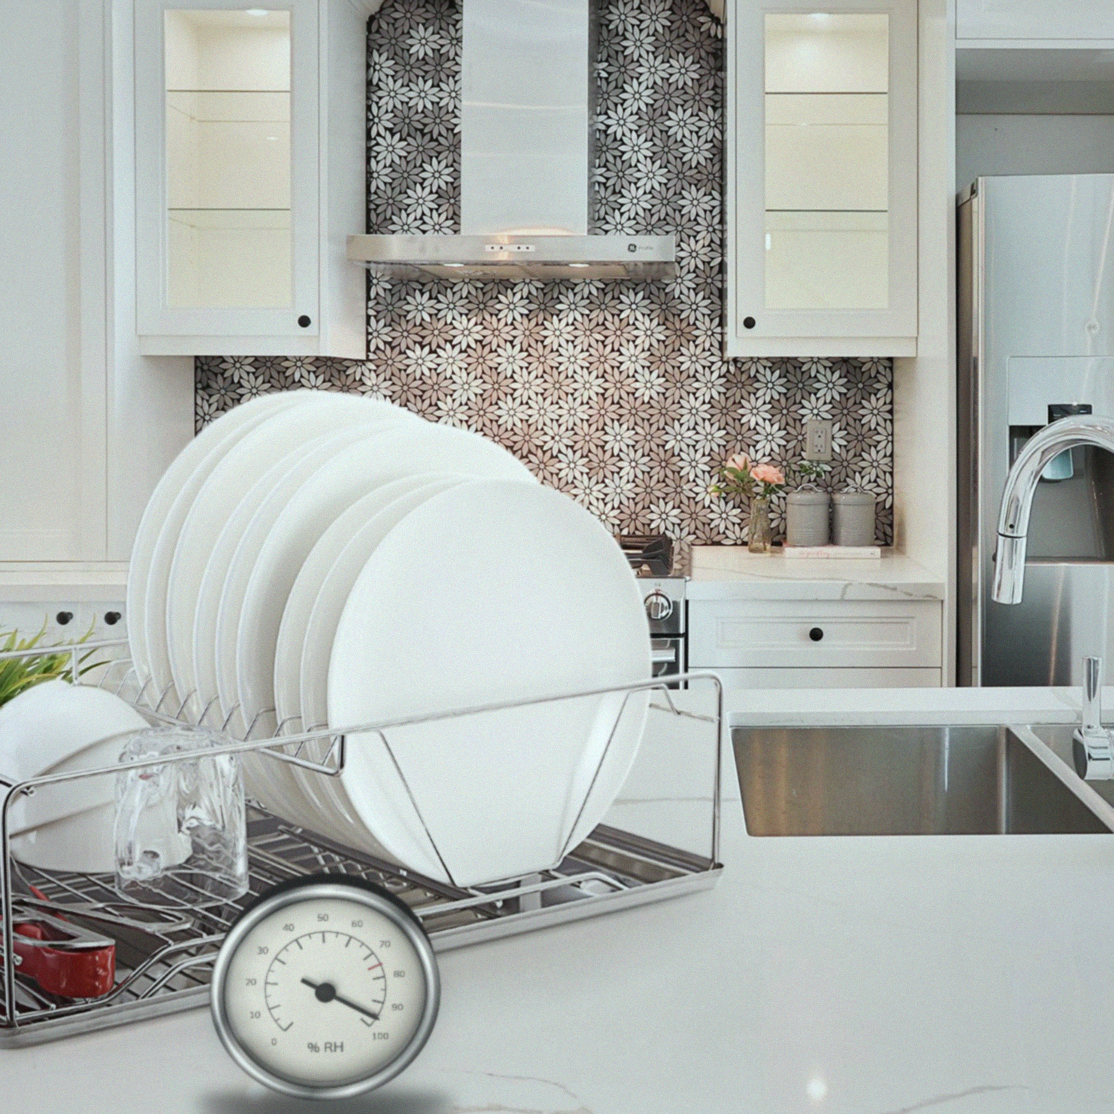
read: {"value": 95, "unit": "%"}
